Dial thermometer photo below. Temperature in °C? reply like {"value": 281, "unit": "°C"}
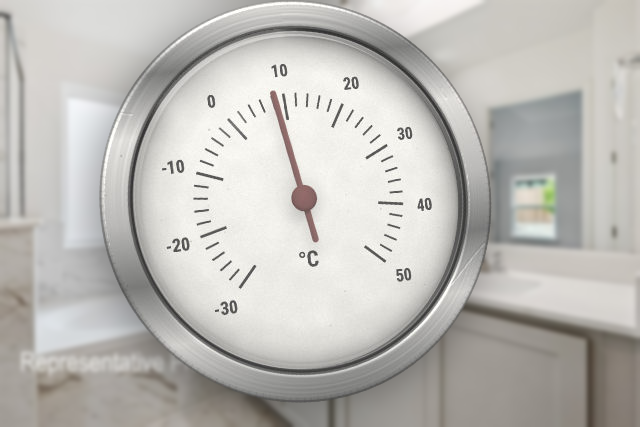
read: {"value": 8, "unit": "°C"}
